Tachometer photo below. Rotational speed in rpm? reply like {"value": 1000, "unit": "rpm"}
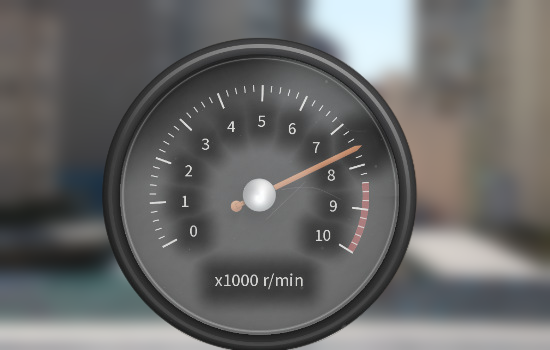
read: {"value": 7600, "unit": "rpm"}
